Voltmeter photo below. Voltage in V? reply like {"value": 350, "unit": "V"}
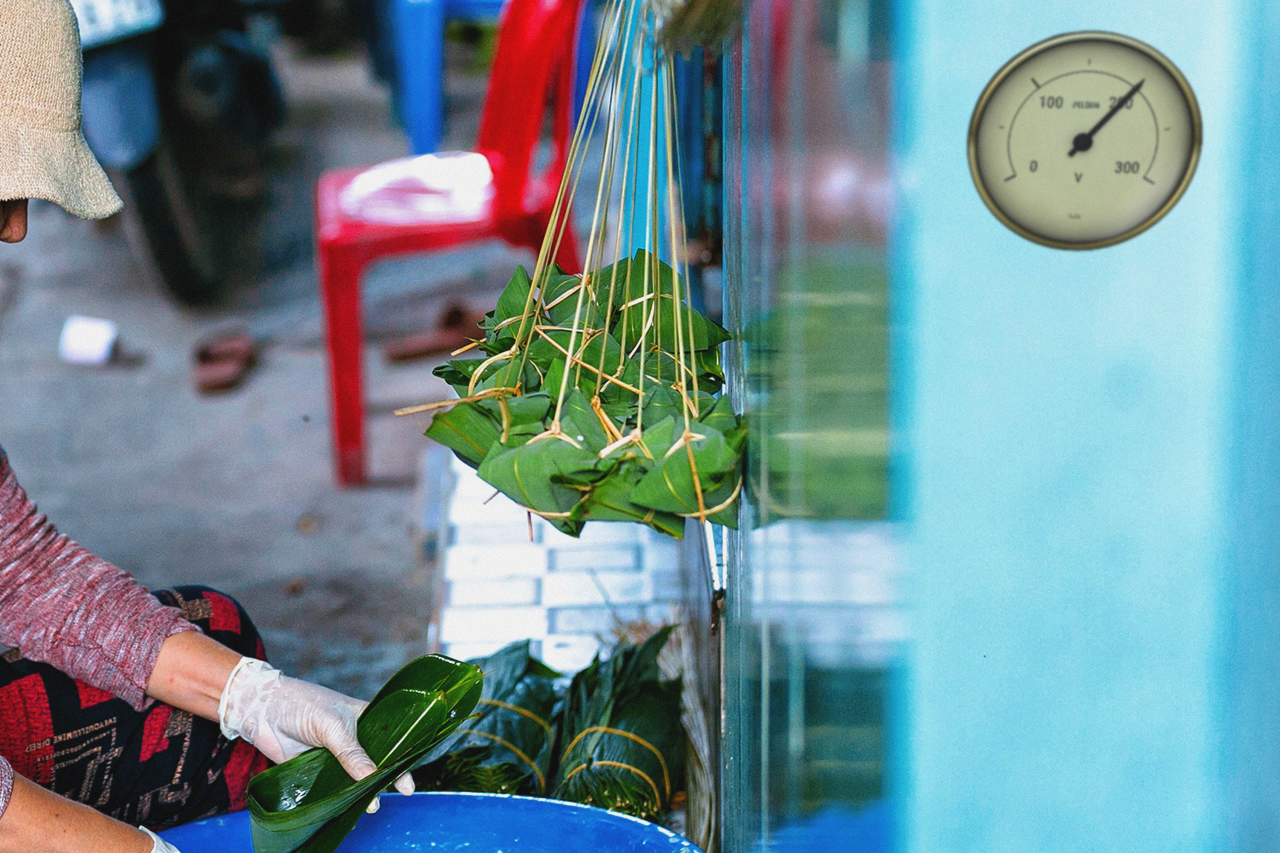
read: {"value": 200, "unit": "V"}
